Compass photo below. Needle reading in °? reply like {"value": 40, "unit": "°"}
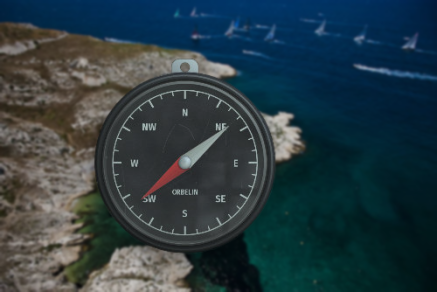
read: {"value": 230, "unit": "°"}
